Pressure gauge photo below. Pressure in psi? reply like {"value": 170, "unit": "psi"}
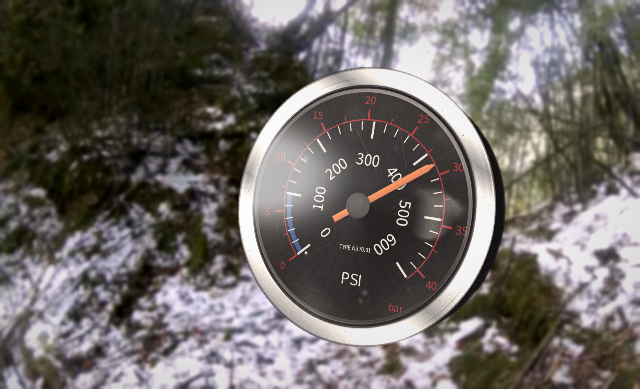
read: {"value": 420, "unit": "psi"}
